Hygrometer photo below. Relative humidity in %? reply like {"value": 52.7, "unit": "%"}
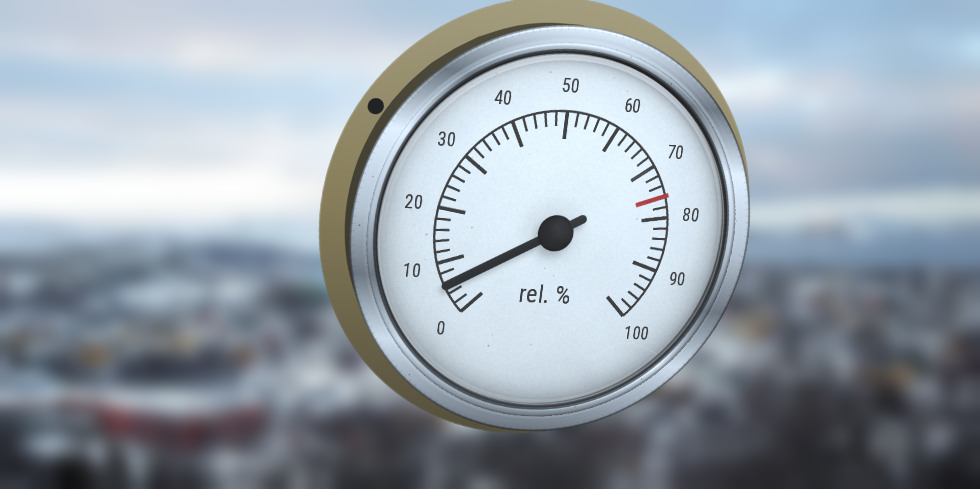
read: {"value": 6, "unit": "%"}
